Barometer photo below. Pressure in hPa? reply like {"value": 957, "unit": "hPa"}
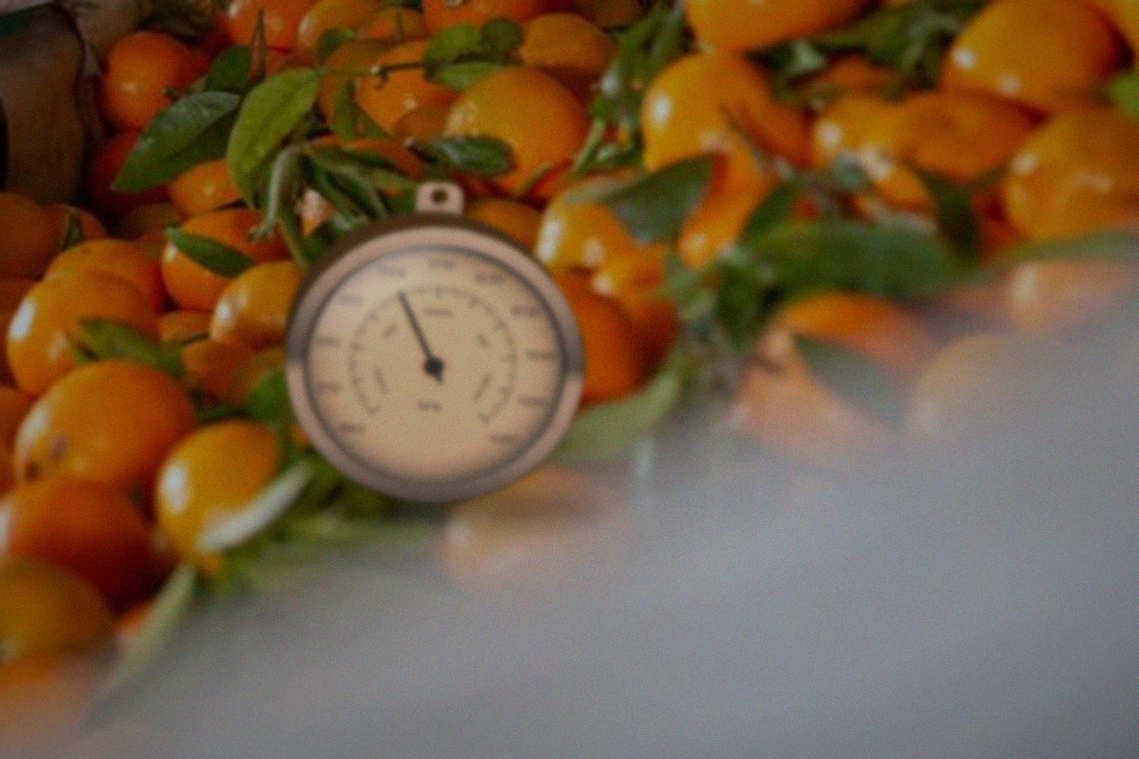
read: {"value": 1000, "unit": "hPa"}
